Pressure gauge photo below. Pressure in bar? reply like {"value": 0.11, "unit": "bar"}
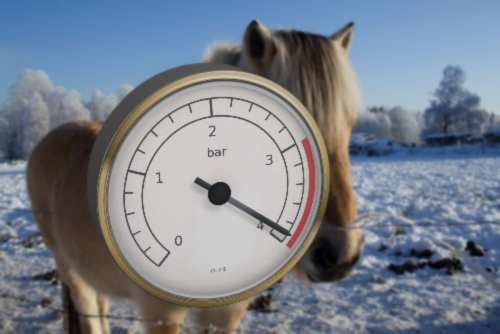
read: {"value": 3.9, "unit": "bar"}
